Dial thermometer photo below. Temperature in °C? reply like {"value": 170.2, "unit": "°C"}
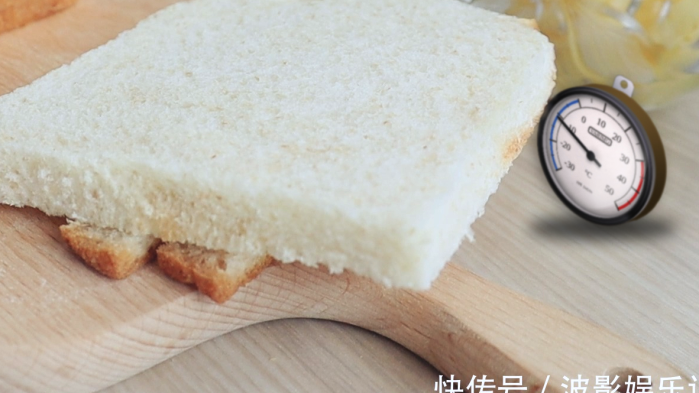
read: {"value": -10, "unit": "°C"}
